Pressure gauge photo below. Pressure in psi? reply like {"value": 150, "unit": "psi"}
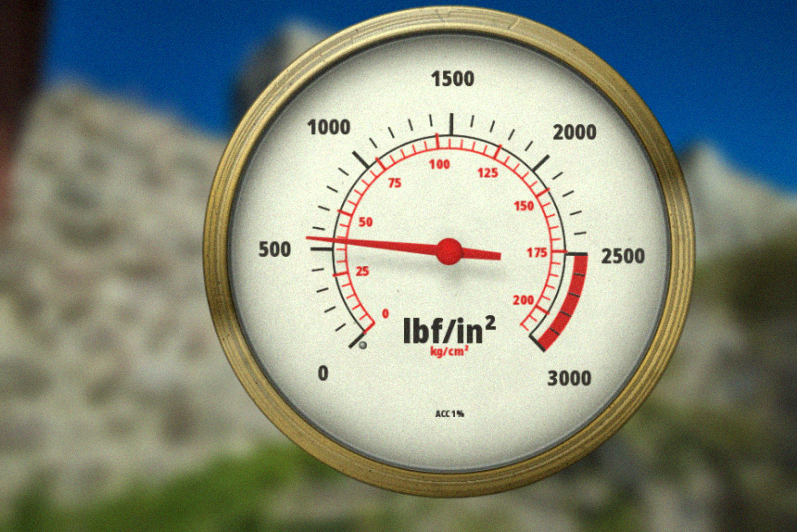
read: {"value": 550, "unit": "psi"}
